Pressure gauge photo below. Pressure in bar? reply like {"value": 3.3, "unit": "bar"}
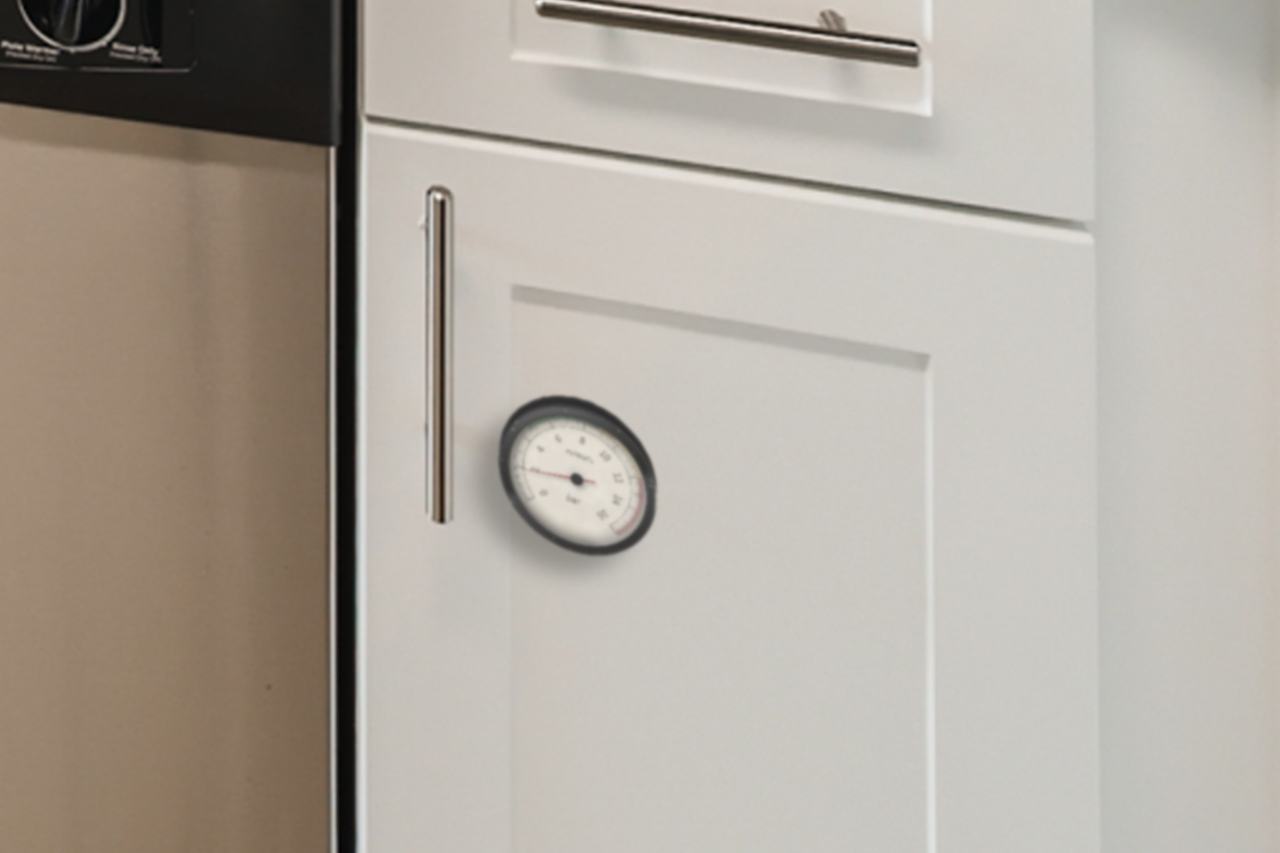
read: {"value": 2, "unit": "bar"}
